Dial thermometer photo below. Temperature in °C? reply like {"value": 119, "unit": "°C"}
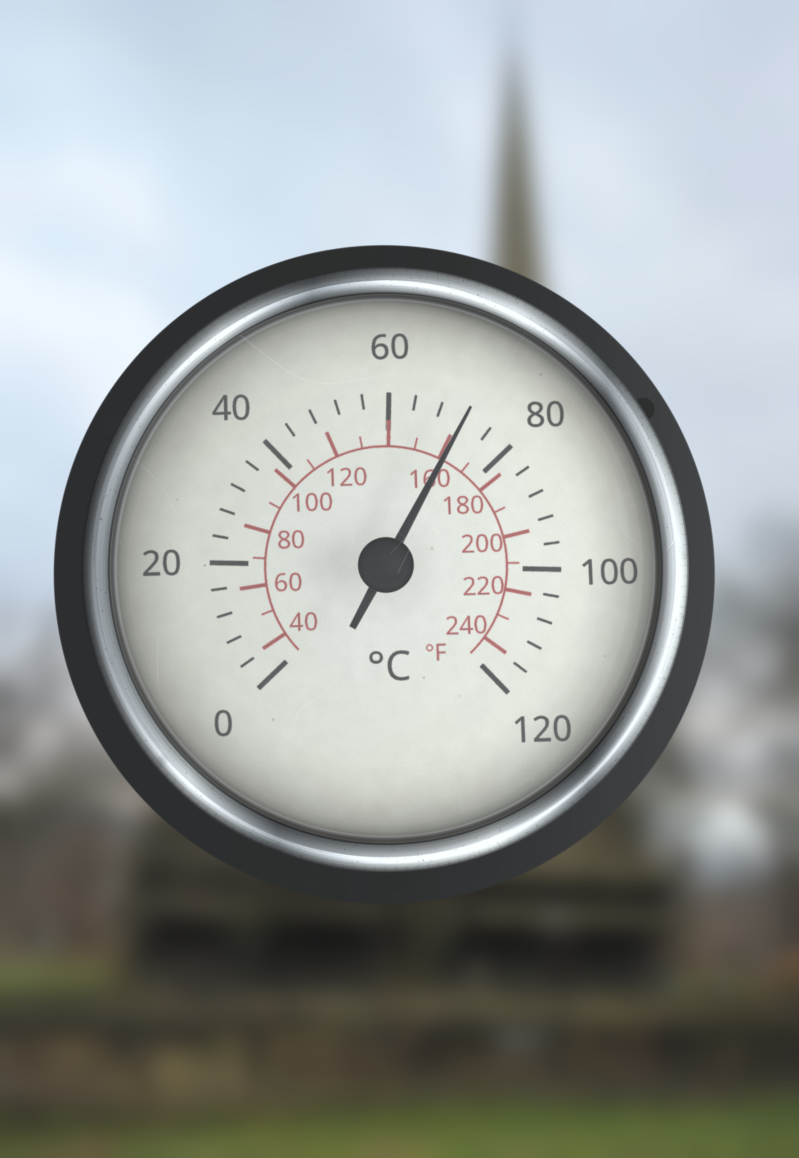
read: {"value": 72, "unit": "°C"}
